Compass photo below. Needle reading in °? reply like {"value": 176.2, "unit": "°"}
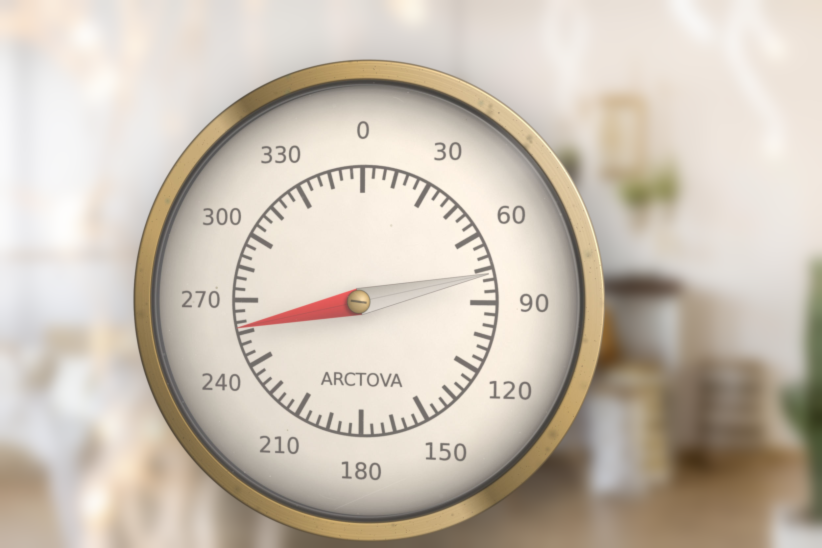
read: {"value": 257.5, "unit": "°"}
